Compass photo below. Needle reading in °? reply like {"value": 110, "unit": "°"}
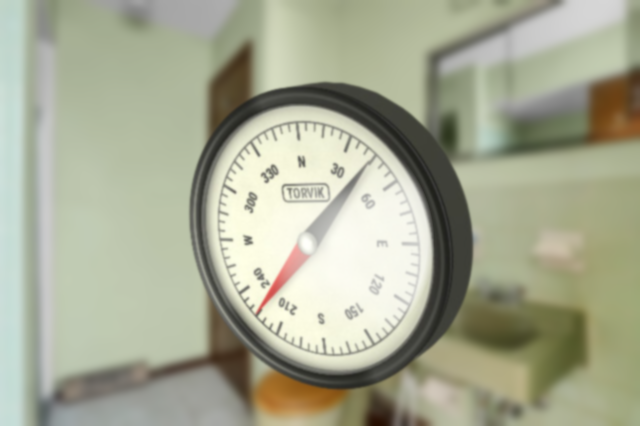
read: {"value": 225, "unit": "°"}
